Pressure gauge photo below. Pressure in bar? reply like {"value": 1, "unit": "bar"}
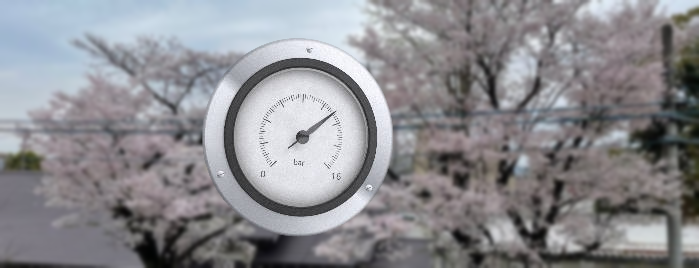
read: {"value": 11, "unit": "bar"}
